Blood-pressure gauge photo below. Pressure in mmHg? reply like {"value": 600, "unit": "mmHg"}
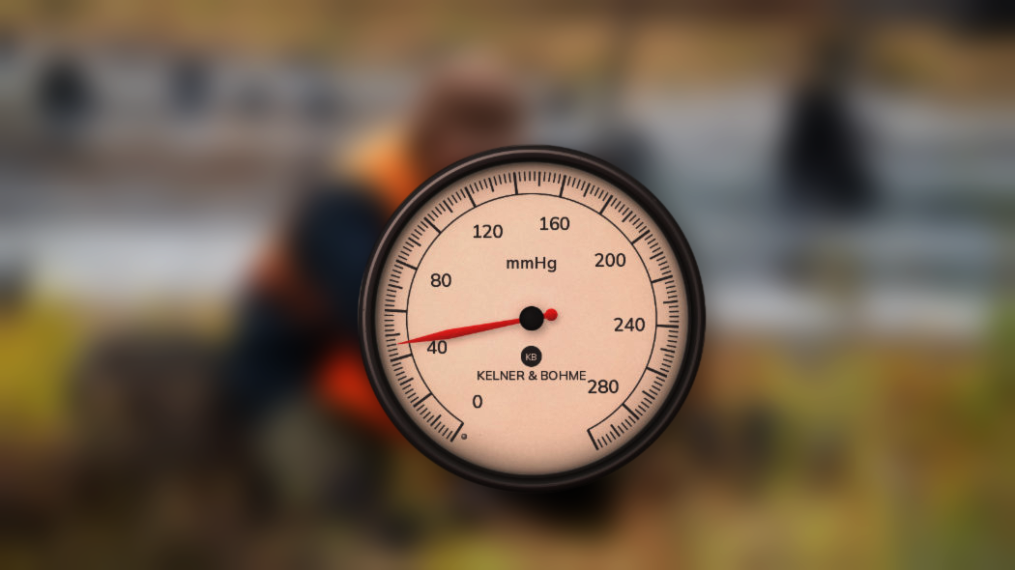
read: {"value": 46, "unit": "mmHg"}
